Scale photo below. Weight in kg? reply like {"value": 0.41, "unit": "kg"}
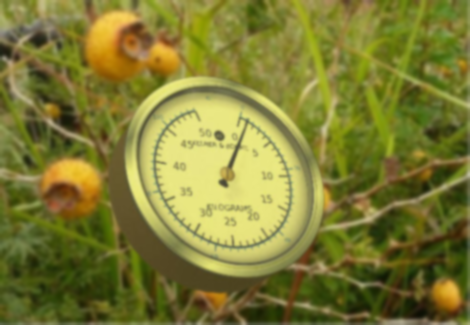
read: {"value": 1, "unit": "kg"}
